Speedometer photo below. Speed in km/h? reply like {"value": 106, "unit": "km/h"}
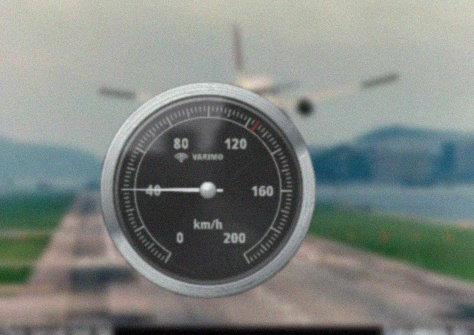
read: {"value": 40, "unit": "km/h"}
